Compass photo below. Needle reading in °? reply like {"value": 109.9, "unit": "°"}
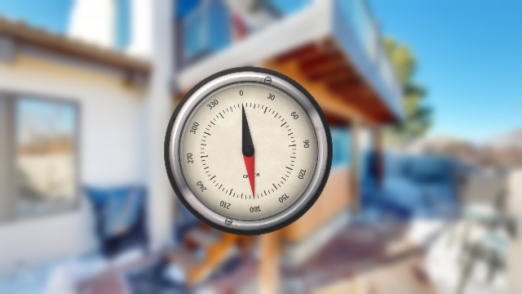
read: {"value": 180, "unit": "°"}
